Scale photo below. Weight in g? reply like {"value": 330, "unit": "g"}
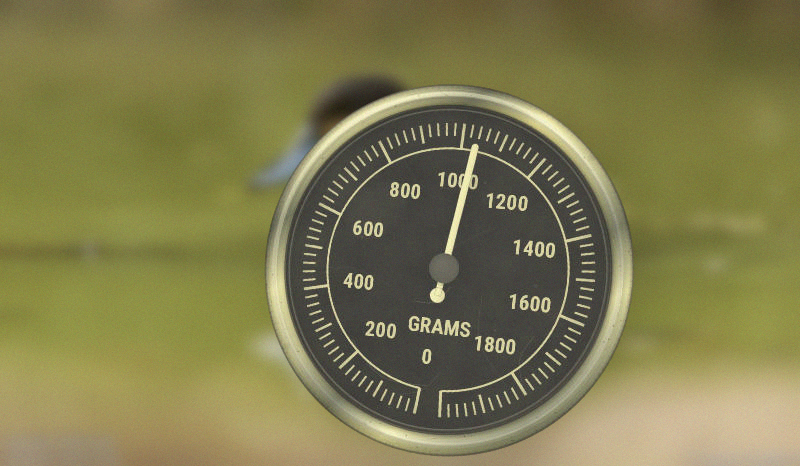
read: {"value": 1040, "unit": "g"}
